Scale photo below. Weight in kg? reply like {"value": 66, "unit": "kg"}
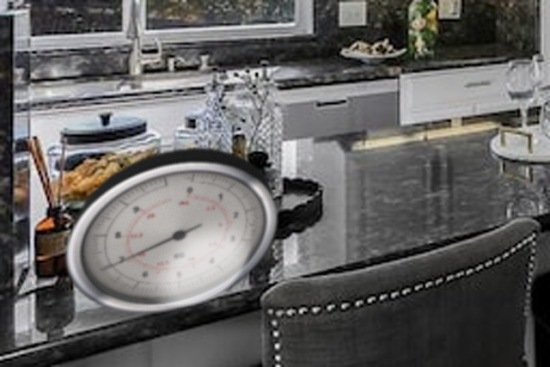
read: {"value": 7, "unit": "kg"}
